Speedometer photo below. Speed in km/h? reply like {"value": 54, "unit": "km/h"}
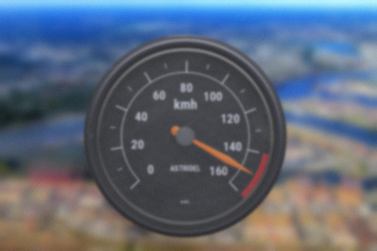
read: {"value": 150, "unit": "km/h"}
